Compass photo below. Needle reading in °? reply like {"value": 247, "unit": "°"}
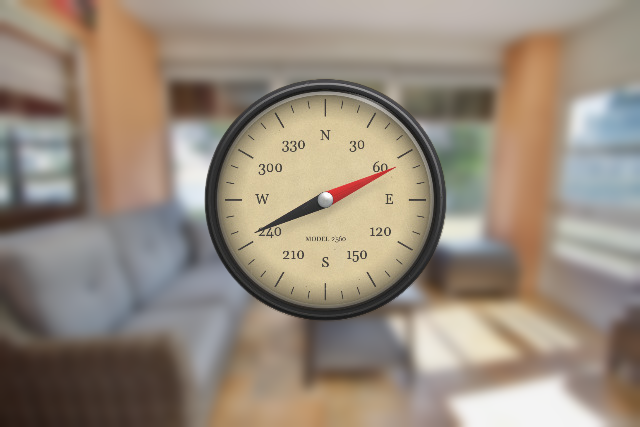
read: {"value": 65, "unit": "°"}
